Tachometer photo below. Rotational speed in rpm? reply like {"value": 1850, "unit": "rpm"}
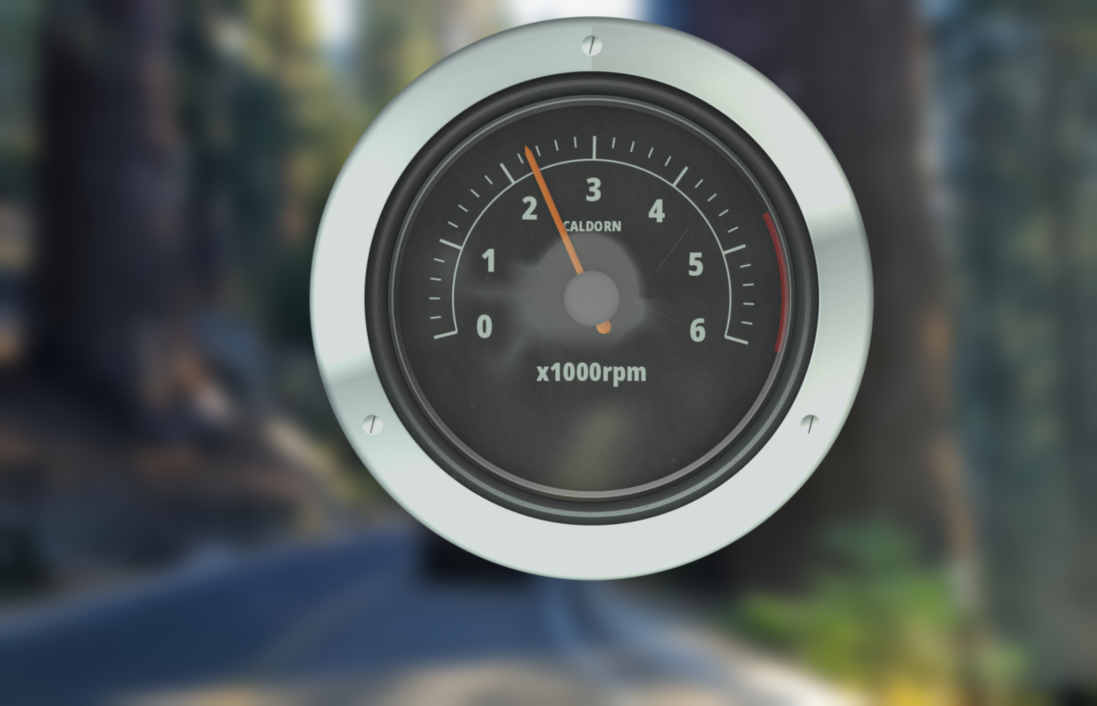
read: {"value": 2300, "unit": "rpm"}
